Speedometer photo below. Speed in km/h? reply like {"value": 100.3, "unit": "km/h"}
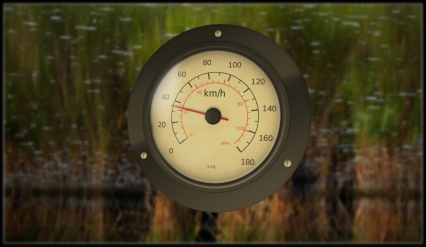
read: {"value": 35, "unit": "km/h"}
